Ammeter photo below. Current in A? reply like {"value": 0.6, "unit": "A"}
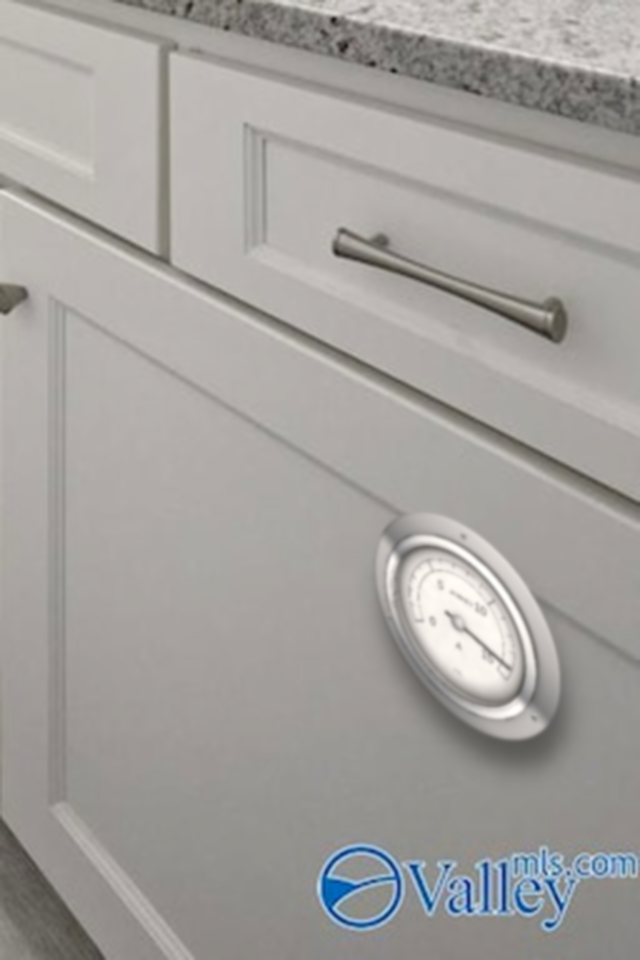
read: {"value": 14, "unit": "A"}
